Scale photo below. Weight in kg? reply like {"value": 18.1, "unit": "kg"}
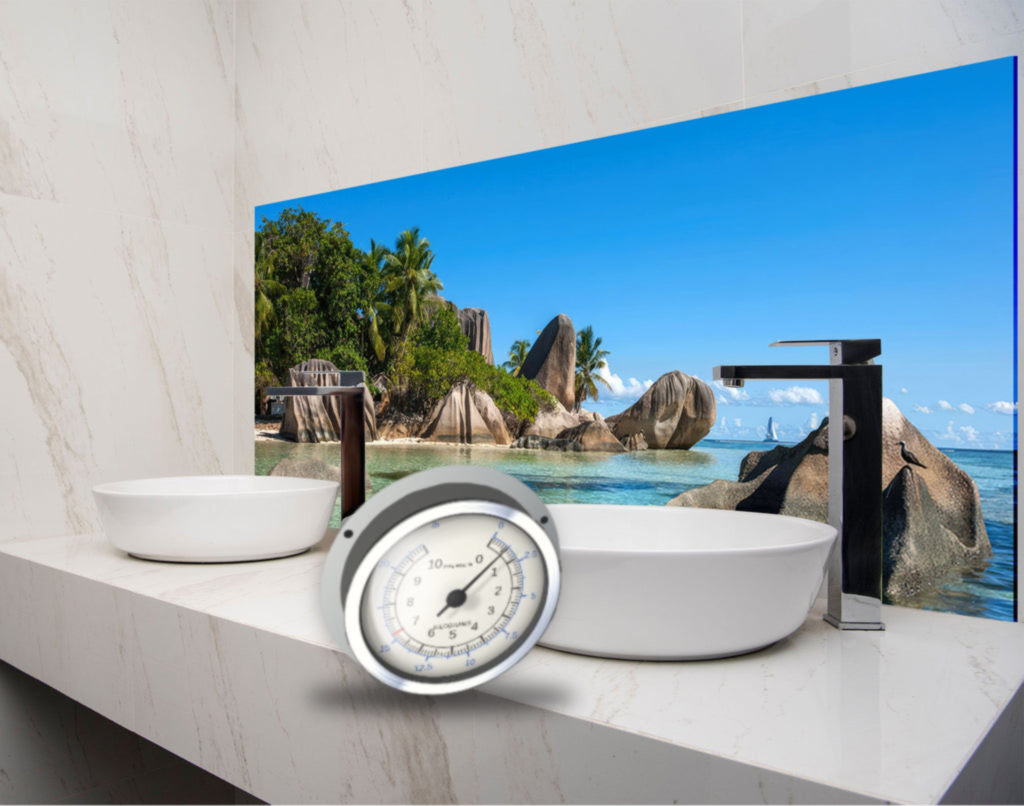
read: {"value": 0.5, "unit": "kg"}
